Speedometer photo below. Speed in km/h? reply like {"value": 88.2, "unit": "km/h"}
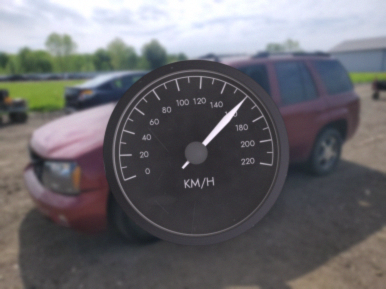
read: {"value": 160, "unit": "km/h"}
